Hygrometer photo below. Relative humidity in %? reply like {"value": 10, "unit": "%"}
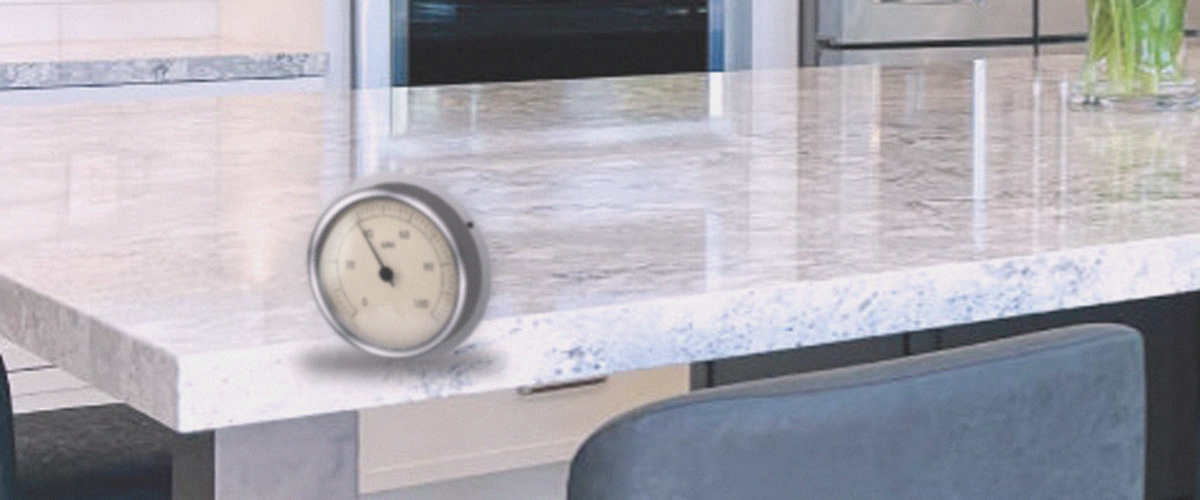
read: {"value": 40, "unit": "%"}
